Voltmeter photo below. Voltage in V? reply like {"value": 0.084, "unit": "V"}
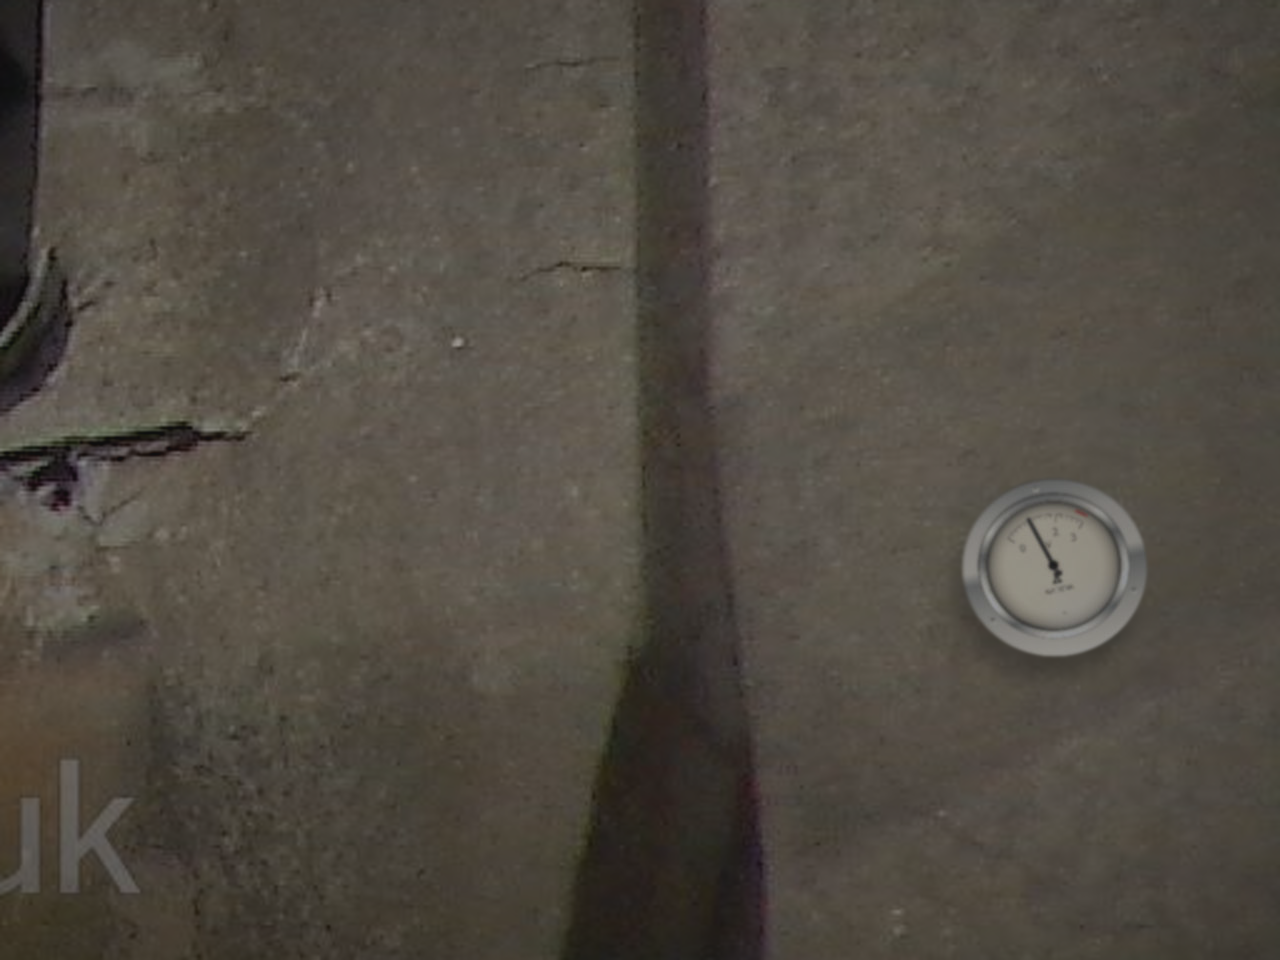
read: {"value": 1, "unit": "V"}
